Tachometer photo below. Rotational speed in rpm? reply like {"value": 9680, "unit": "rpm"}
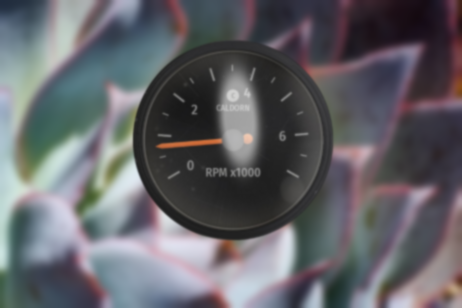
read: {"value": 750, "unit": "rpm"}
